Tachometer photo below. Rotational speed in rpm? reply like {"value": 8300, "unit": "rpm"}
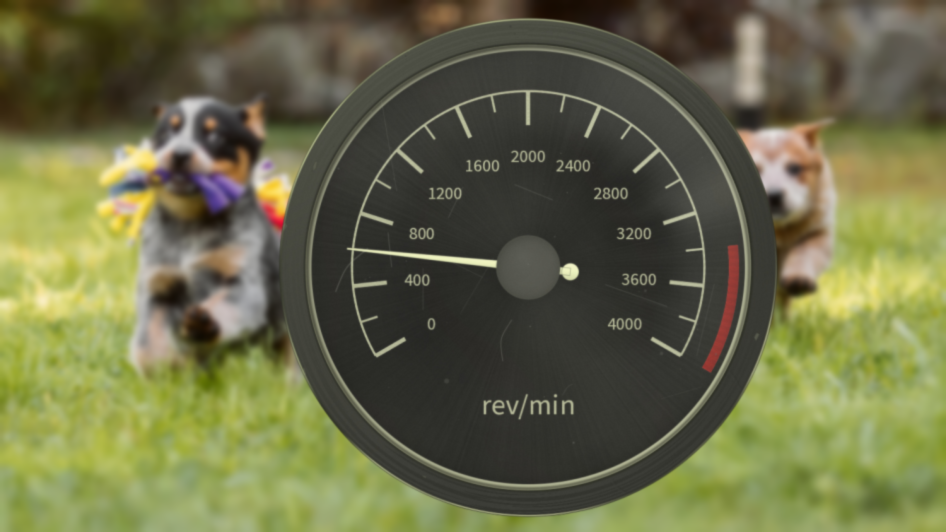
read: {"value": 600, "unit": "rpm"}
